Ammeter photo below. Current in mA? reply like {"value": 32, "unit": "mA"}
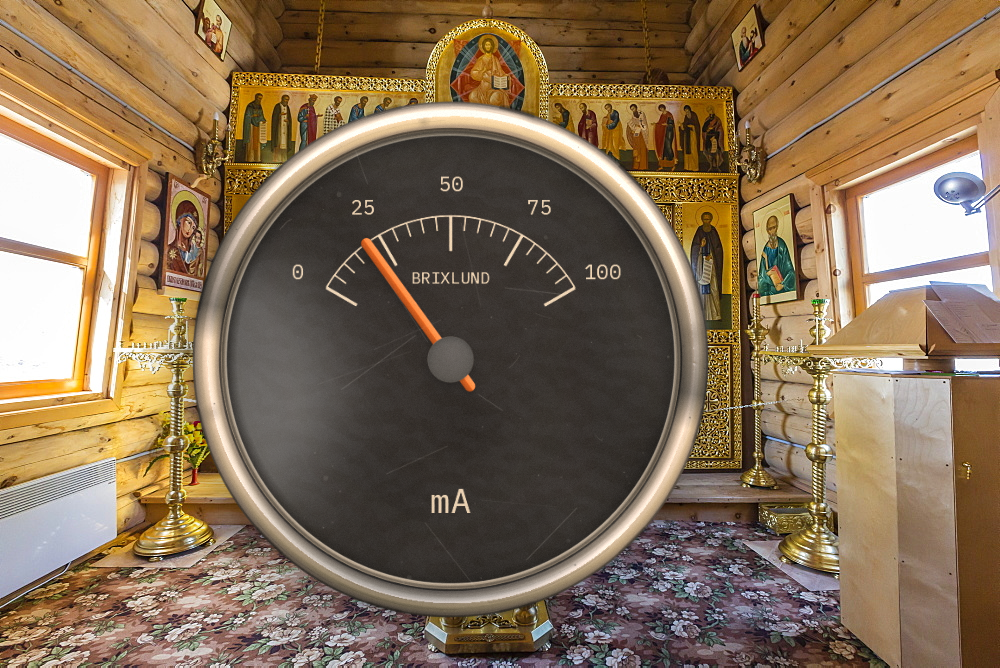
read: {"value": 20, "unit": "mA"}
